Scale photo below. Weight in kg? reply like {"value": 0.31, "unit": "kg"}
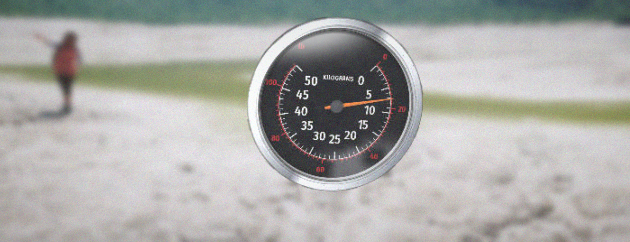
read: {"value": 7, "unit": "kg"}
